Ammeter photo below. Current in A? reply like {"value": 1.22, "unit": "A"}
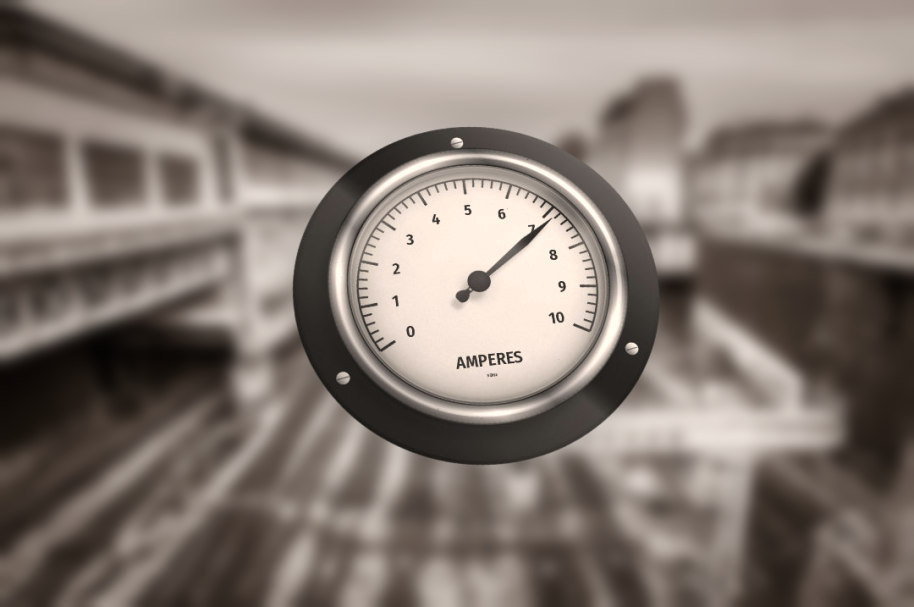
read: {"value": 7.2, "unit": "A"}
